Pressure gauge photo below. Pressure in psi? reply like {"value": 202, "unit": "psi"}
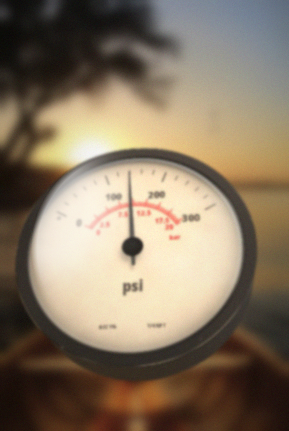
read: {"value": 140, "unit": "psi"}
